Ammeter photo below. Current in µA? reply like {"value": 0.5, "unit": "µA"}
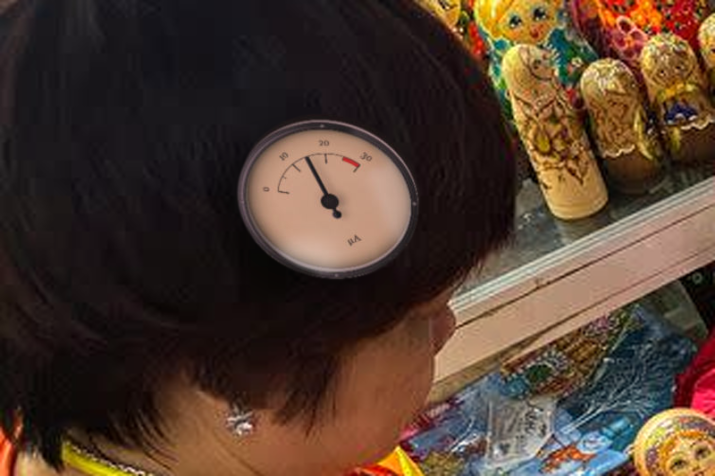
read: {"value": 15, "unit": "µA"}
